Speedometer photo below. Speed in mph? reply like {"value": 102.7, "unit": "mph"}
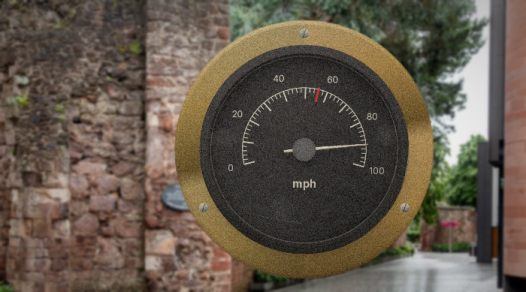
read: {"value": 90, "unit": "mph"}
